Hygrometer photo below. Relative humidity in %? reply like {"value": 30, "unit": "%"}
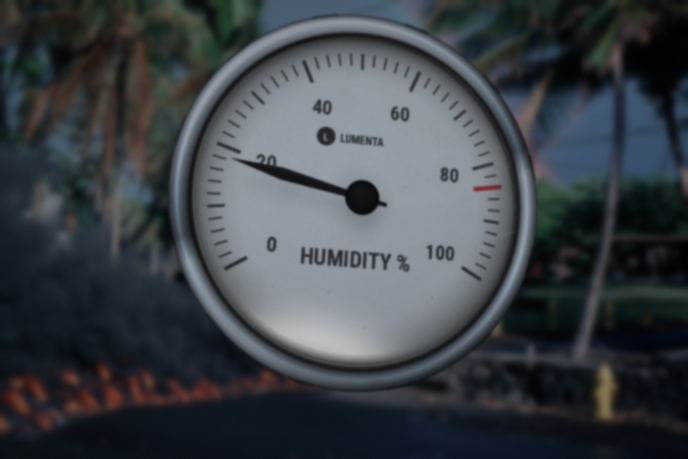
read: {"value": 18, "unit": "%"}
